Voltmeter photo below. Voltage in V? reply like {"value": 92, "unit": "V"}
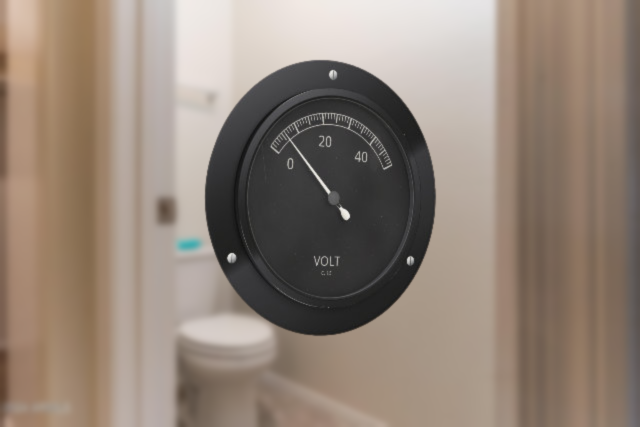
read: {"value": 5, "unit": "V"}
